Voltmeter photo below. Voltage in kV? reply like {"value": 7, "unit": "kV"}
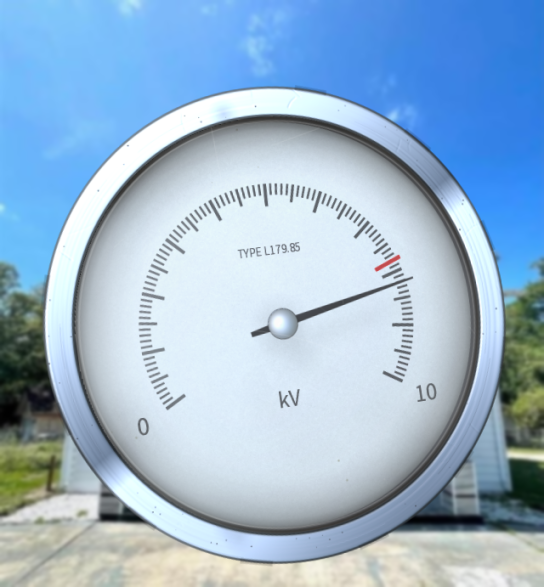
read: {"value": 8.2, "unit": "kV"}
